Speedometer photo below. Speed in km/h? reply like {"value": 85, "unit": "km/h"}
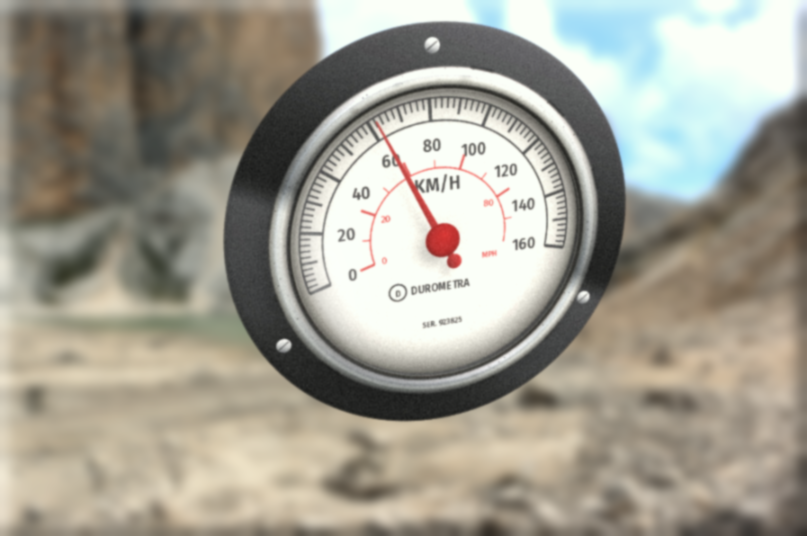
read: {"value": 62, "unit": "km/h"}
